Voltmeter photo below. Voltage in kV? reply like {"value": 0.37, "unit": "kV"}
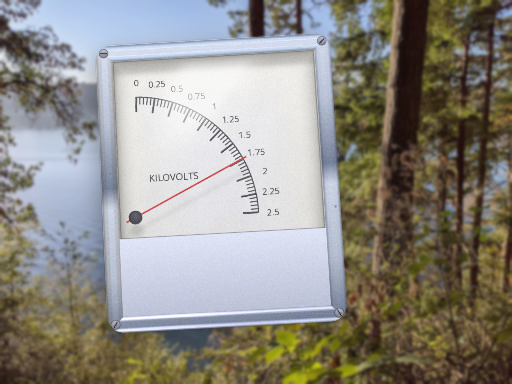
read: {"value": 1.75, "unit": "kV"}
